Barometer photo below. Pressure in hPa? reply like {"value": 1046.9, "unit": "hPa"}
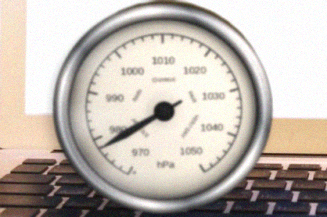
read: {"value": 978, "unit": "hPa"}
